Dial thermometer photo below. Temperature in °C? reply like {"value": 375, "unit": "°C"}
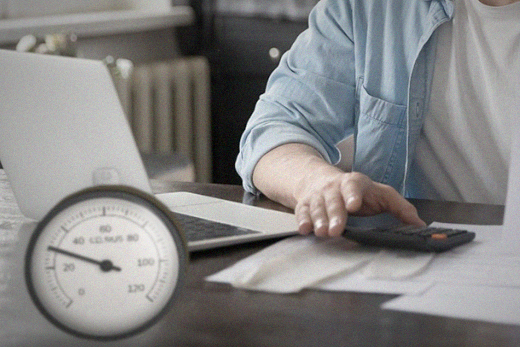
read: {"value": 30, "unit": "°C"}
